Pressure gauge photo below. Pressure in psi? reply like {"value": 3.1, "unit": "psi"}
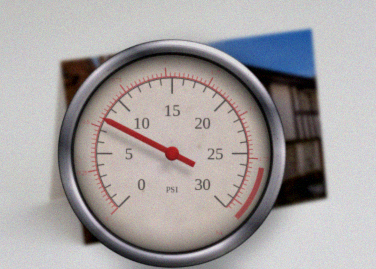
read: {"value": 8, "unit": "psi"}
